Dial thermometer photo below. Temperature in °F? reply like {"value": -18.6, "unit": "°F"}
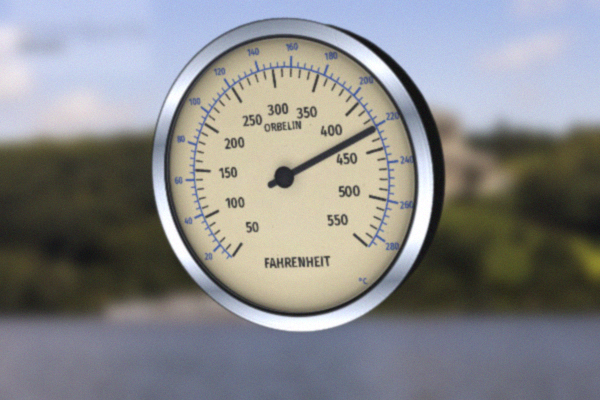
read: {"value": 430, "unit": "°F"}
